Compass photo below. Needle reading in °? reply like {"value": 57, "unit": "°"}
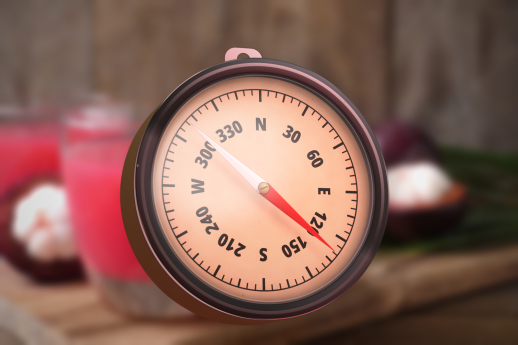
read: {"value": 130, "unit": "°"}
